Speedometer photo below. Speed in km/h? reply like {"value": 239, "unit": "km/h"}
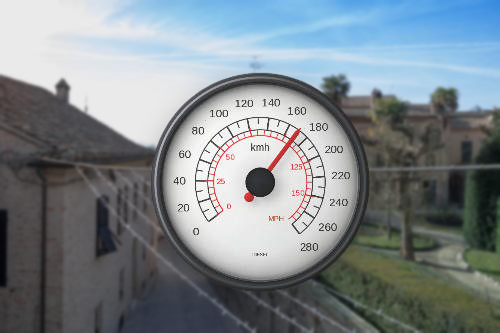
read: {"value": 170, "unit": "km/h"}
